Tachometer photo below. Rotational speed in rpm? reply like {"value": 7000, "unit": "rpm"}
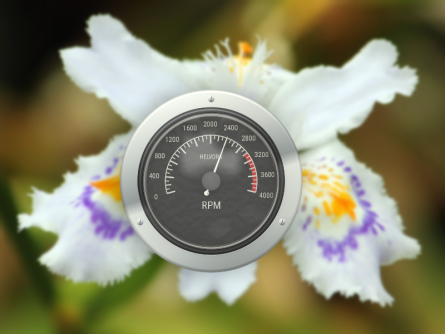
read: {"value": 2400, "unit": "rpm"}
